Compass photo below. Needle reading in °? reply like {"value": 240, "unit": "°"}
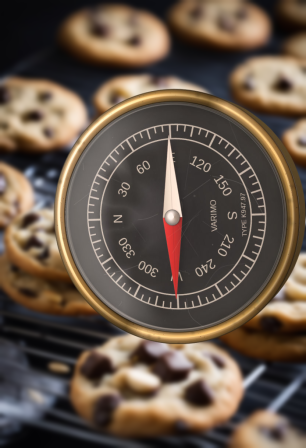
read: {"value": 270, "unit": "°"}
